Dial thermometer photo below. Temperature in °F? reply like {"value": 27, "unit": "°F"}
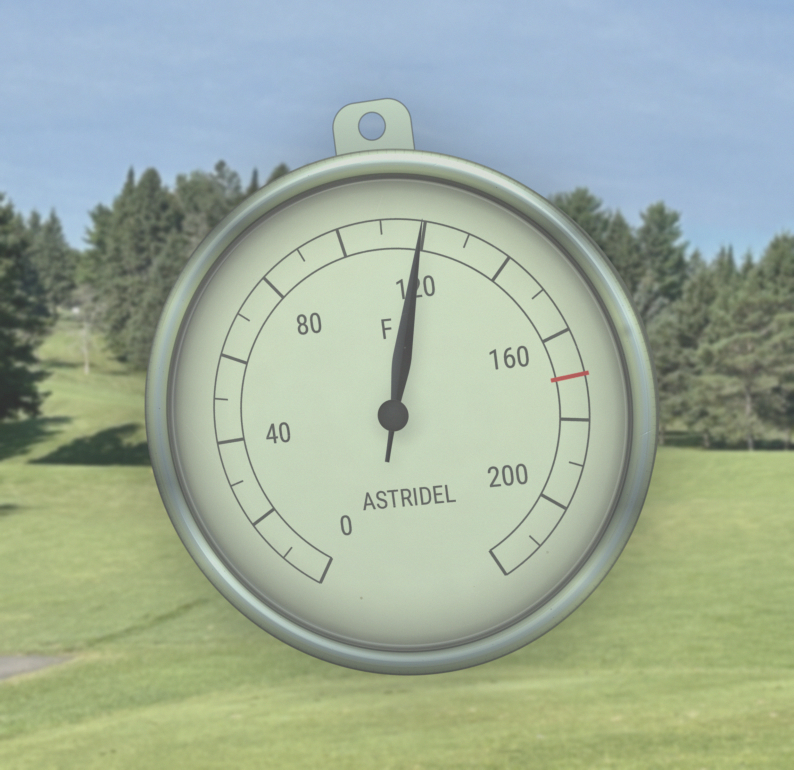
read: {"value": 120, "unit": "°F"}
